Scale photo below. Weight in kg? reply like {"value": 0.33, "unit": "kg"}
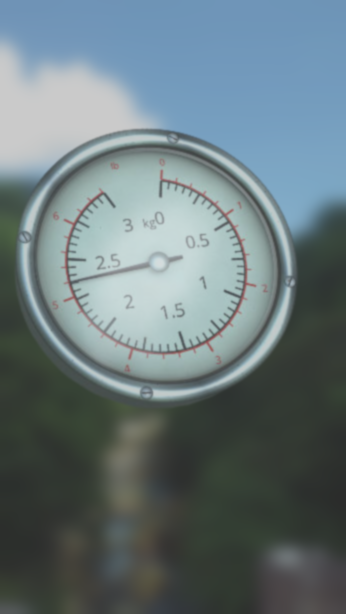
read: {"value": 2.35, "unit": "kg"}
